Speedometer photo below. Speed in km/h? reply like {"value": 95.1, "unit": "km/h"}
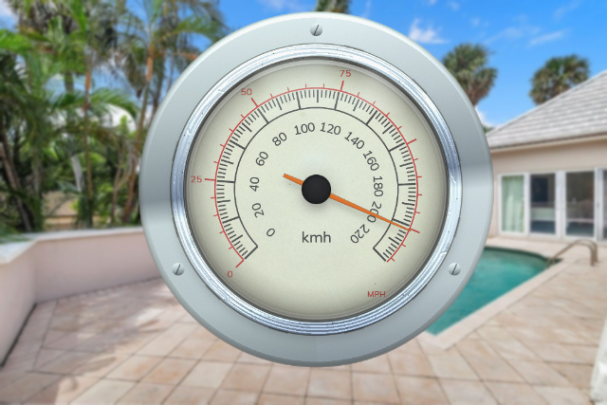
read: {"value": 202, "unit": "km/h"}
